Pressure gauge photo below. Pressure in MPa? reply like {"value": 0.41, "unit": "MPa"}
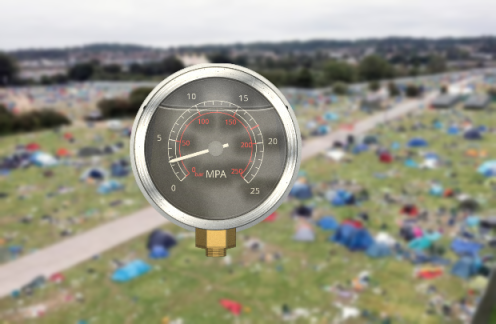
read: {"value": 2.5, "unit": "MPa"}
